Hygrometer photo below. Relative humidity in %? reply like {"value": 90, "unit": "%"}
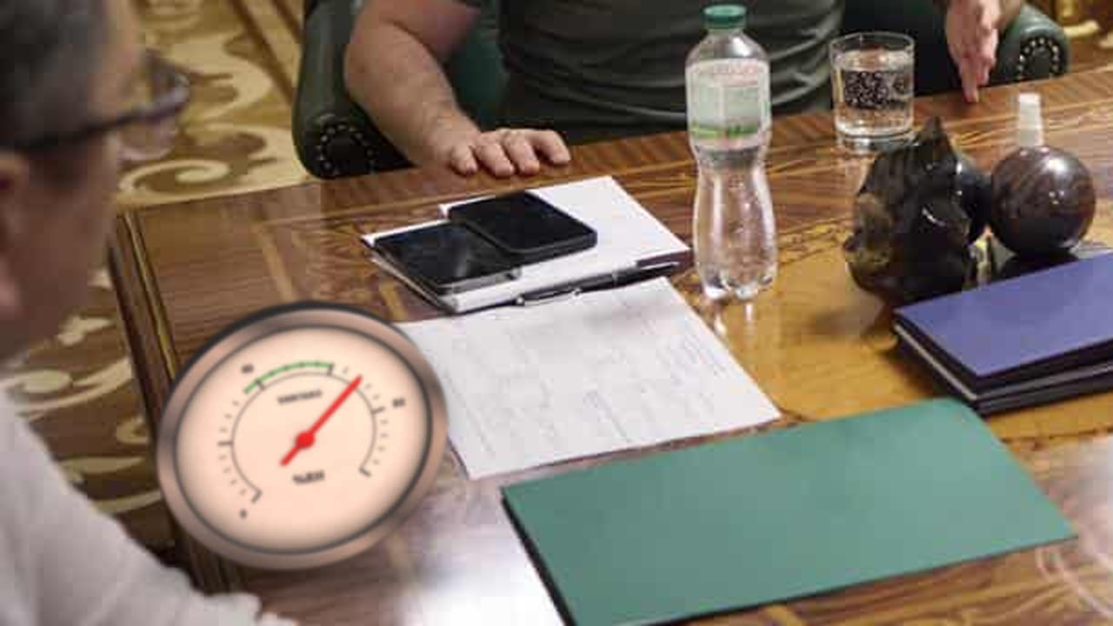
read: {"value": 68, "unit": "%"}
